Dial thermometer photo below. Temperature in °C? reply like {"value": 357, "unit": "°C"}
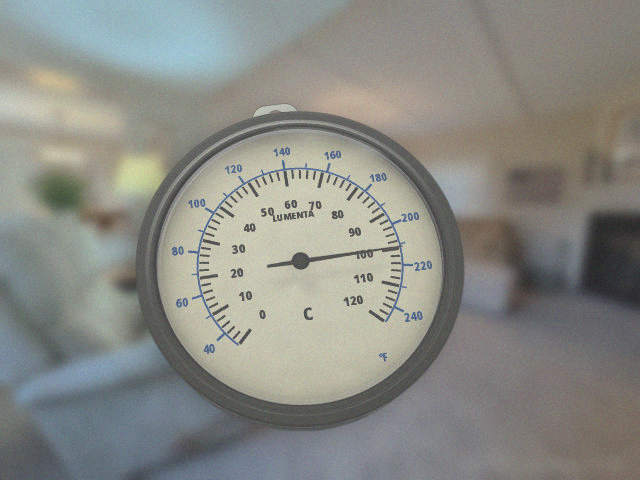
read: {"value": 100, "unit": "°C"}
